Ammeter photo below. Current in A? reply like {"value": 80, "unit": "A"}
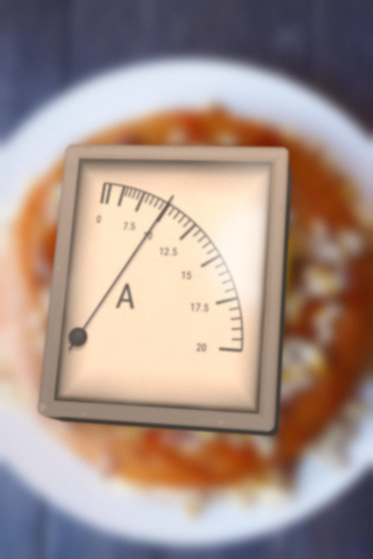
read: {"value": 10, "unit": "A"}
